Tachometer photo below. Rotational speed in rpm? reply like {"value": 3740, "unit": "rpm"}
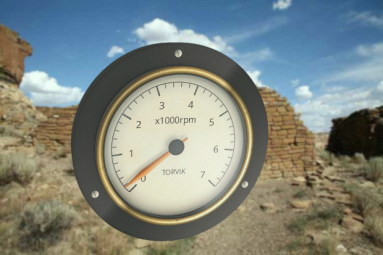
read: {"value": 200, "unit": "rpm"}
